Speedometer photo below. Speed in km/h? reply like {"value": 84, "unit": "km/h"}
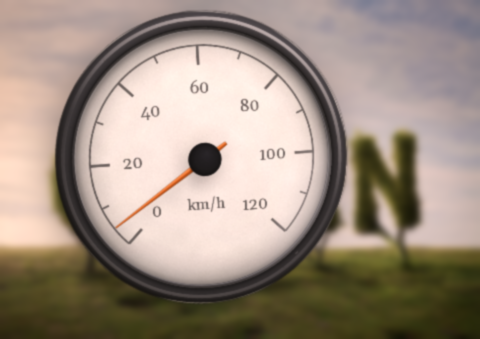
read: {"value": 5, "unit": "km/h"}
